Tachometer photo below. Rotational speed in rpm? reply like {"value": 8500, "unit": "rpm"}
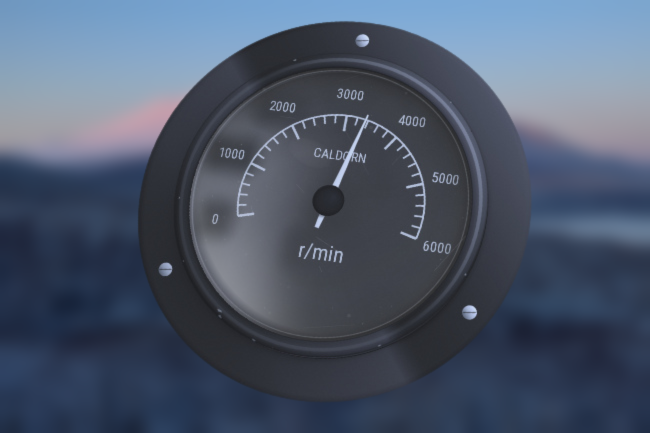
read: {"value": 3400, "unit": "rpm"}
